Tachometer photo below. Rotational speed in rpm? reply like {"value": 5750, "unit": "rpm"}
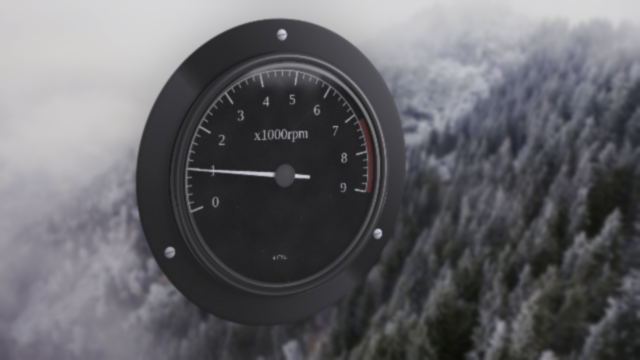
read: {"value": 1000, "unit": "rpm"}
